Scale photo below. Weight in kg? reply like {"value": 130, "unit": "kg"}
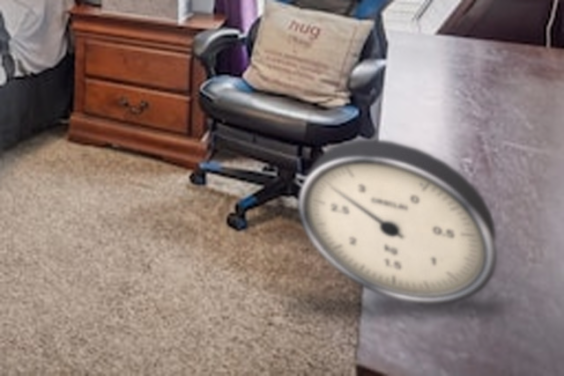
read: {"value": 2.75, "unit": "kg"}
